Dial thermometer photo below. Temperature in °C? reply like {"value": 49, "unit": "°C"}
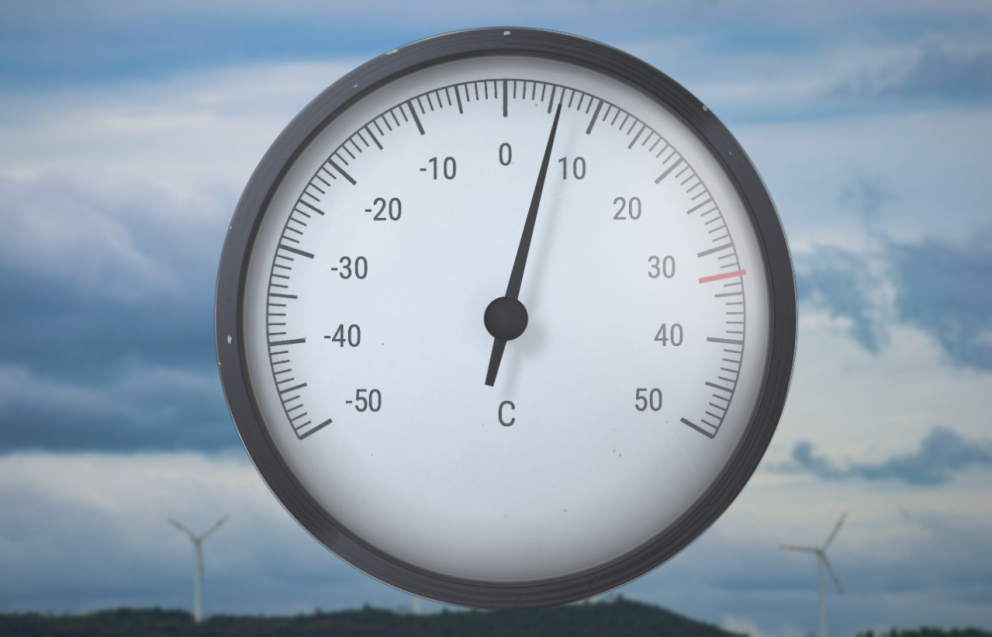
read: {"value": 6, "unit": "°C"}
